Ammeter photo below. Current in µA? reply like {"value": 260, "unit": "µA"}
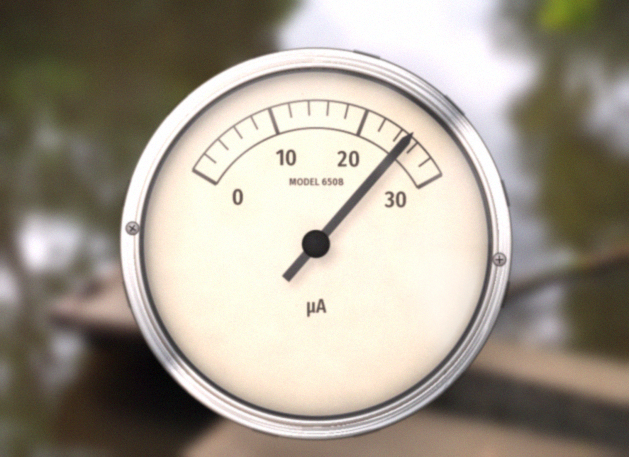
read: {"value": 25, "unit": "µA"}
